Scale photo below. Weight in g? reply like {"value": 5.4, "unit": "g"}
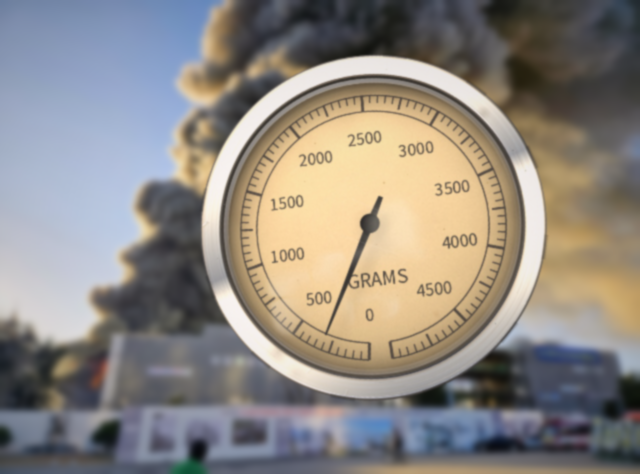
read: {"value": 300, "unit": "g"}
